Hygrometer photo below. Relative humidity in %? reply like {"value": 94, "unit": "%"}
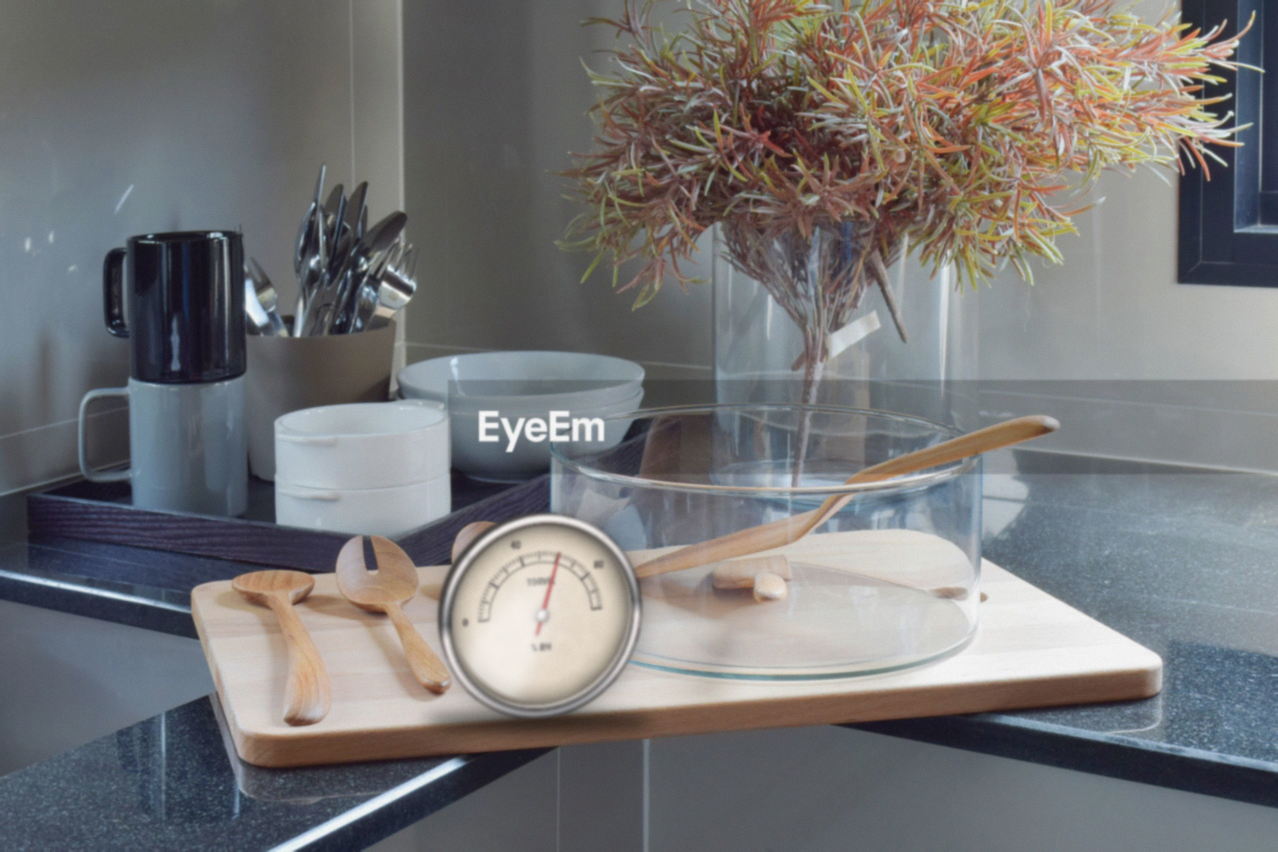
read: {"value": 60, "unit": "%"}
